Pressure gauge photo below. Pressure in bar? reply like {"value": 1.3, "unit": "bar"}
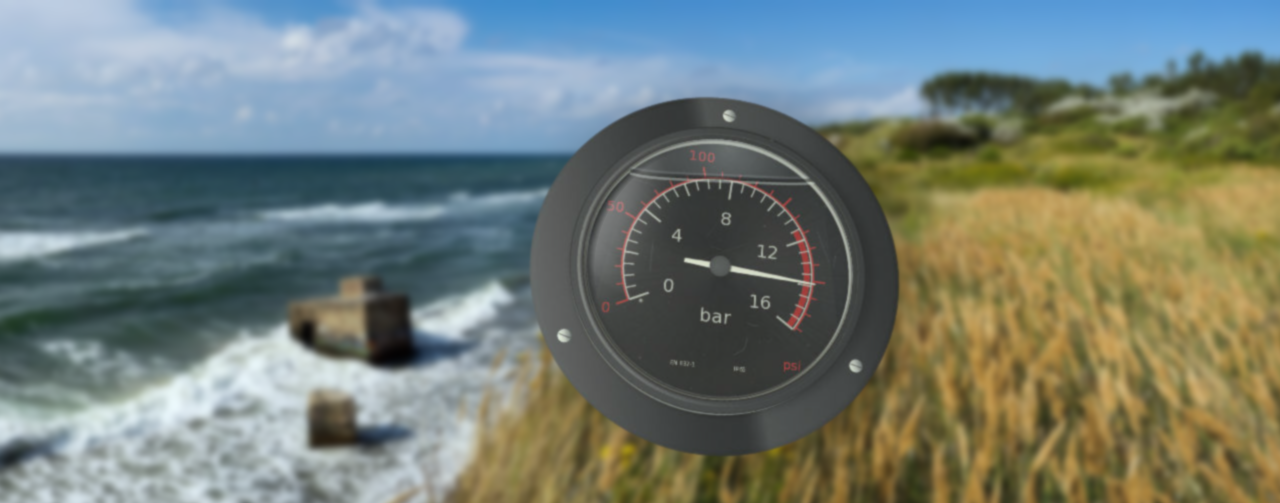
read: {"value": 14, "unit": "bar"}
